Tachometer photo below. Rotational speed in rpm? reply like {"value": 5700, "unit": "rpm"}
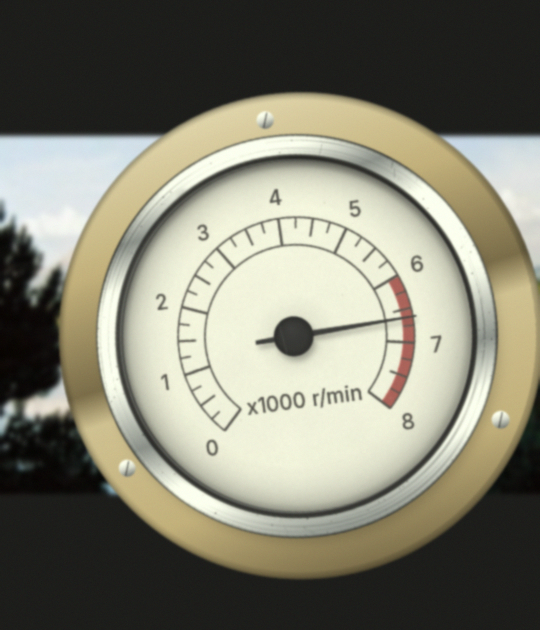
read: {"value": 6625, "unit": "rpm"}
